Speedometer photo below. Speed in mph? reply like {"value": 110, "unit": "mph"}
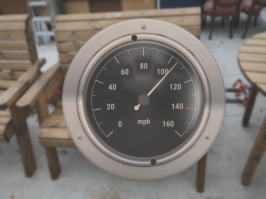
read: {"value": 105, "unit": "mph"}
